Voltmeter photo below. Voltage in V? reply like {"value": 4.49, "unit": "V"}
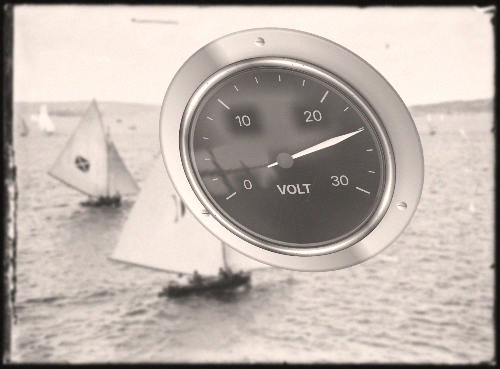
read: {"value": 24, "unit": "V"}
